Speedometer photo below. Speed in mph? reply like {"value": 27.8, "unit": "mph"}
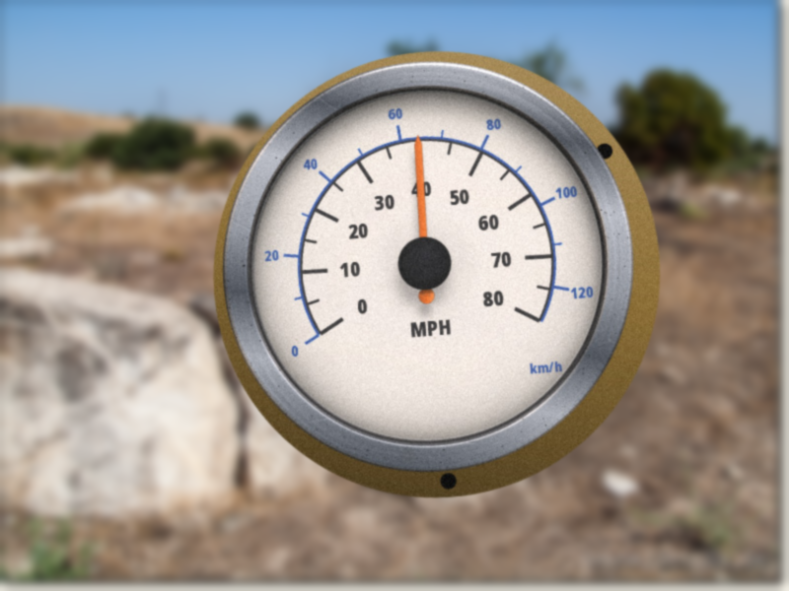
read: {"value": 40, "unit": "mph"}
